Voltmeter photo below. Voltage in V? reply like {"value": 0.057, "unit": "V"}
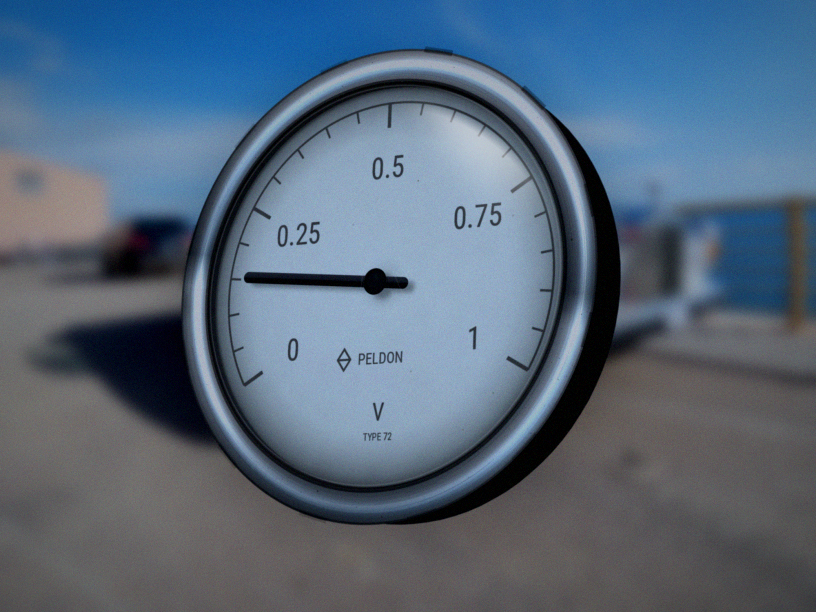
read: {"value": 0.15, "unit": "V"}
